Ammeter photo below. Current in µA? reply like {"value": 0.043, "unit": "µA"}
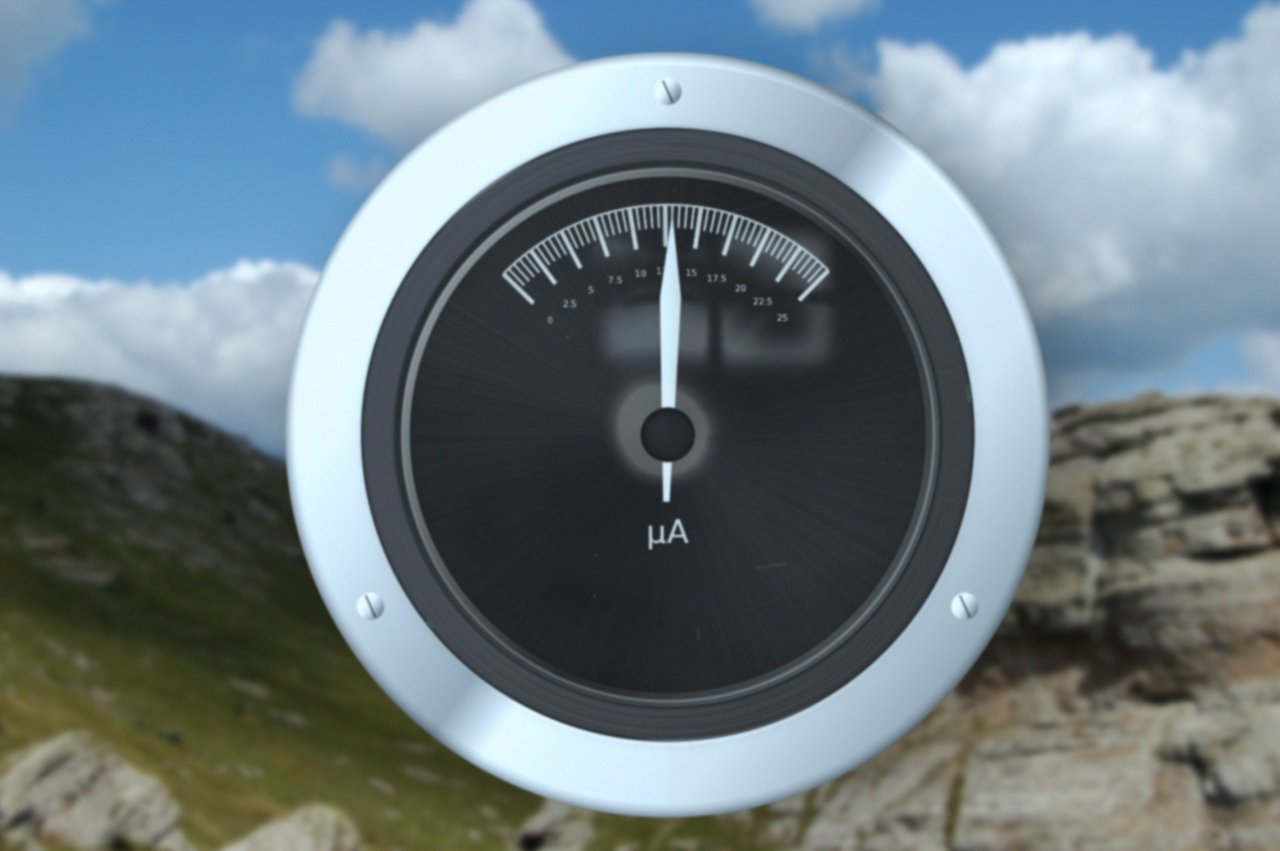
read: {"value": 13, "unit": "µA"}
